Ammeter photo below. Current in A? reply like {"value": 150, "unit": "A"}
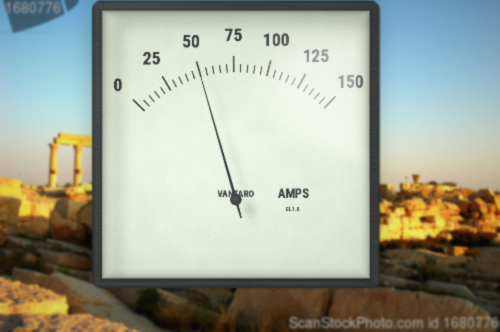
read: {"value": 50, "unit": "A"}
